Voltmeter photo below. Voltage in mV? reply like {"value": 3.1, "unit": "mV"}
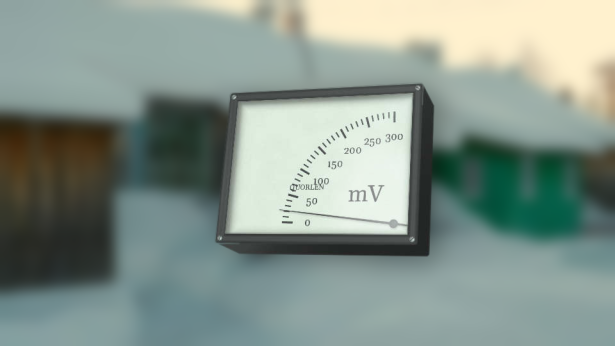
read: {"value": 20, "unit": "mV"}
